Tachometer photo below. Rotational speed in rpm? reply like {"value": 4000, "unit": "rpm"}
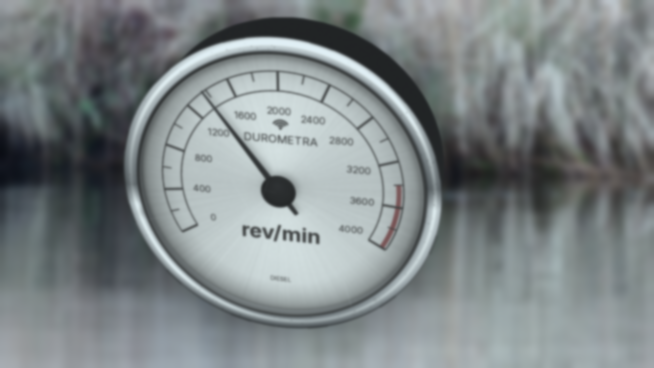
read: {"value": 1400, "unit": "rpm"}
